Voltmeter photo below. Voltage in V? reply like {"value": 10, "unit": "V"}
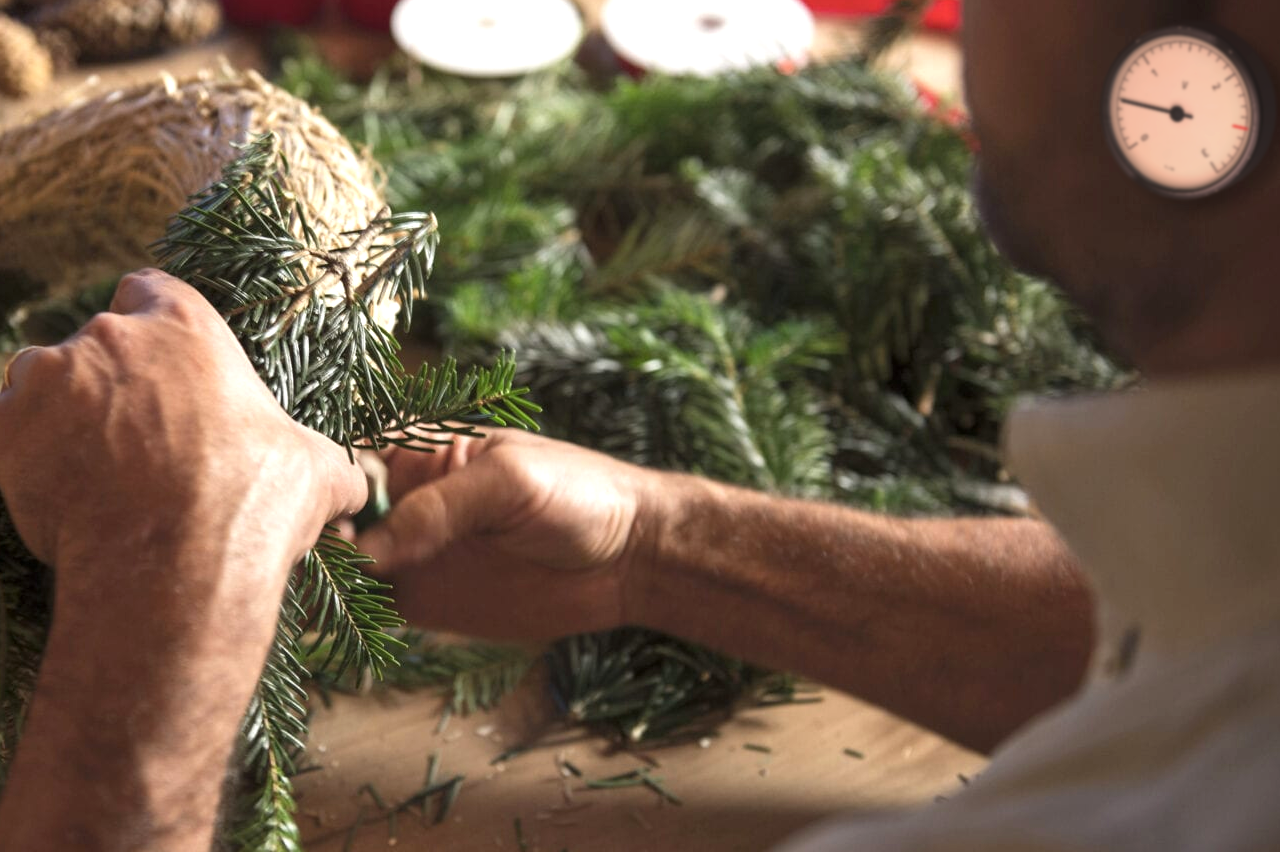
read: {"value": 0.5, "unit": "V"}
